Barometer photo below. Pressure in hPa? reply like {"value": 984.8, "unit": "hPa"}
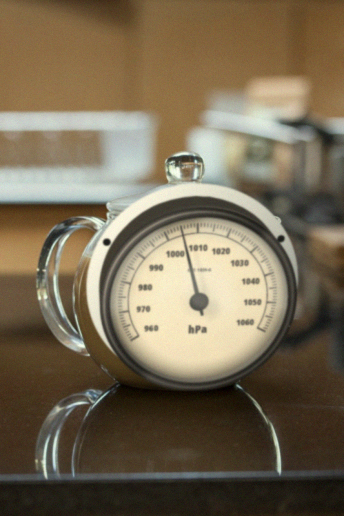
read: {"value": 1005, "unit": "hPa"}
